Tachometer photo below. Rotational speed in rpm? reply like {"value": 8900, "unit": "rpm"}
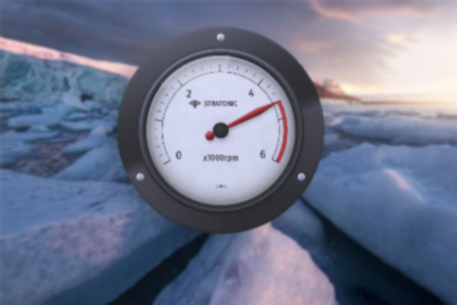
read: {"value": 4600, "unit": "rpm"}
